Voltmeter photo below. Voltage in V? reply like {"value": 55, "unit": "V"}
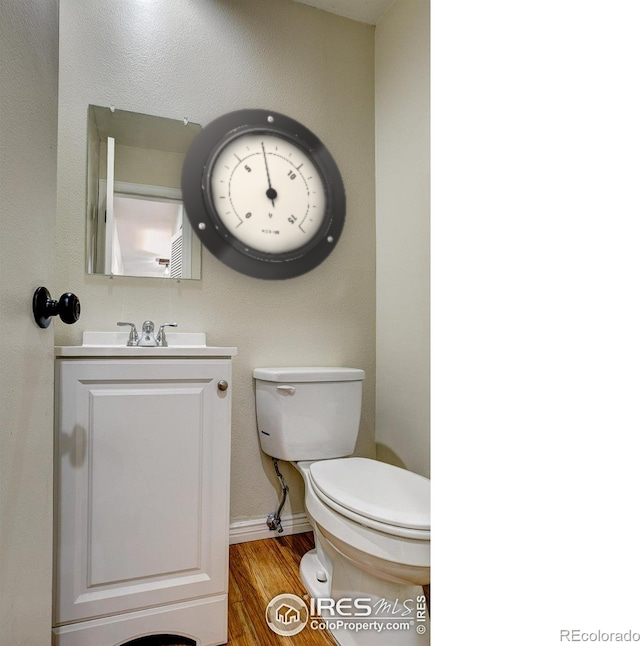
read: {"value": 7, "unit": "V"}
